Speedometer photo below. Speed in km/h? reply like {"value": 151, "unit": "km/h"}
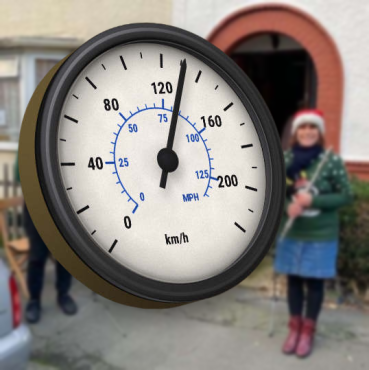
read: {"value": 130, "unit": "km/h"}
